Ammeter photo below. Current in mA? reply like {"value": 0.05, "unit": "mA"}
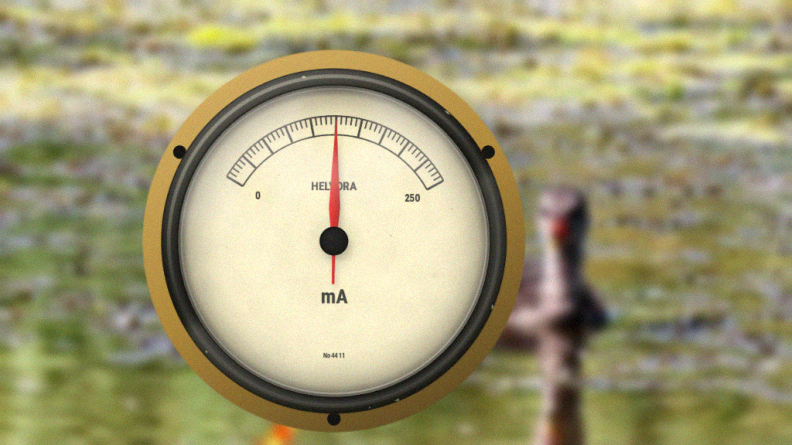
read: {"value": 125, "unit": "mA"}
